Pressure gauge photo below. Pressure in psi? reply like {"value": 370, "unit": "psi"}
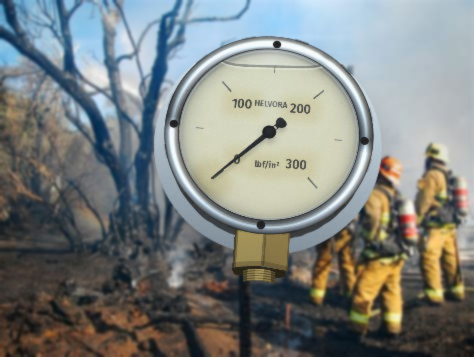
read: {"value": 0, "unit": "psi"}
